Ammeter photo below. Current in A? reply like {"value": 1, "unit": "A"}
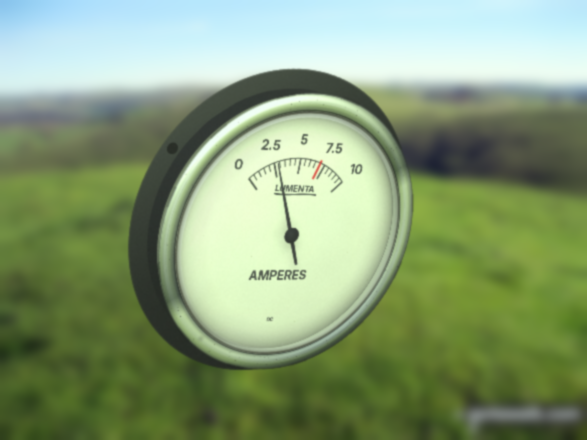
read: {"value": 2.5, "unit": "A"}
